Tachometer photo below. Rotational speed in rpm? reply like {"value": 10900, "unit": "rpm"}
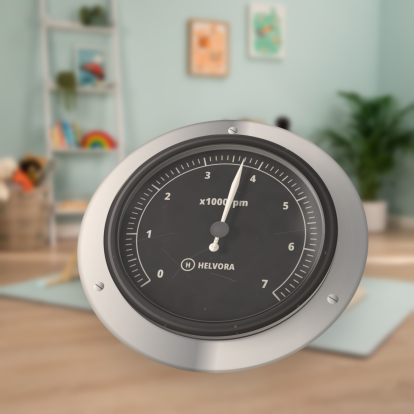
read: {"value": 3700, "unit": "rpm"}
